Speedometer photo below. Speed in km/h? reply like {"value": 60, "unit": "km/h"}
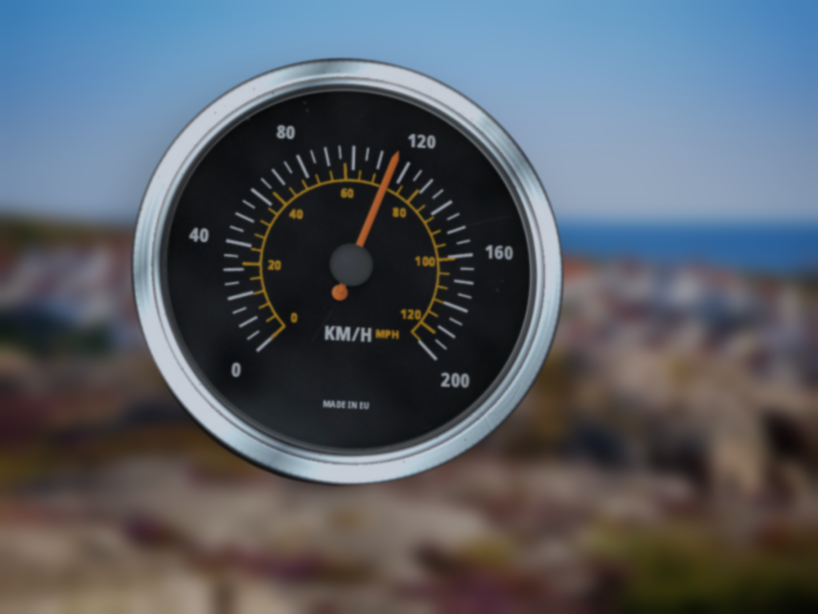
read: {"value": 115, "unit": "km/h"}
